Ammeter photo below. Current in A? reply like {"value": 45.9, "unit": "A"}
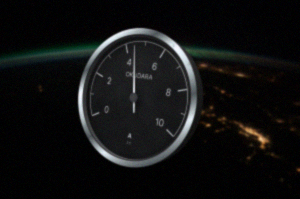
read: {"value": 4.5, "unit": "A"}
